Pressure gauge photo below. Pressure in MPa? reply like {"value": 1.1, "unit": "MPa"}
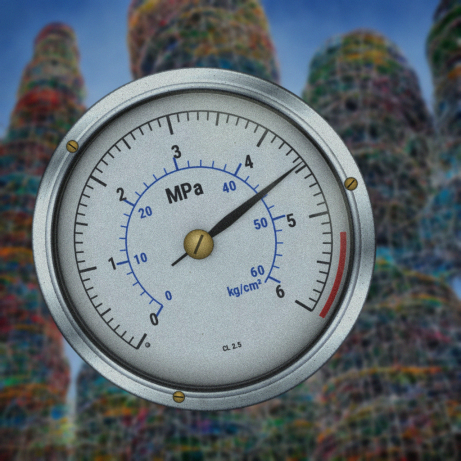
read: {"value": 4.45, "unit": "MPa"}
